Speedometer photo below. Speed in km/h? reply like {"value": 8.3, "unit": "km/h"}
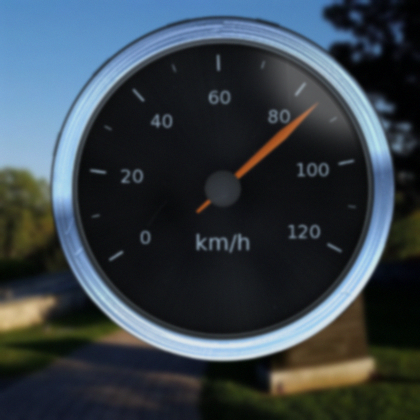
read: {"value": 85, "unit": "km/h"}
